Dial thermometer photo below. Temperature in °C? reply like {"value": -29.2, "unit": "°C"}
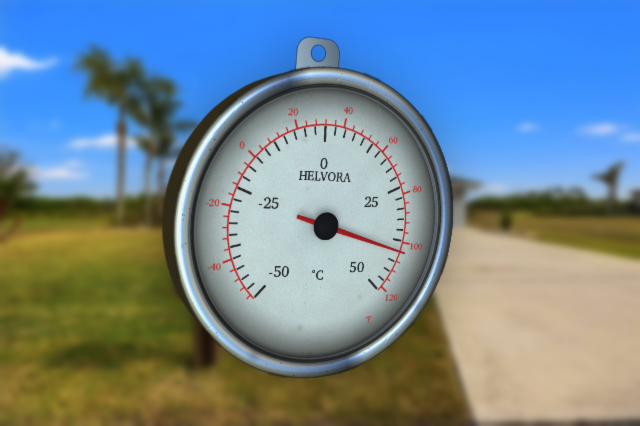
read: {"value": 40, "unit": "°C"}
